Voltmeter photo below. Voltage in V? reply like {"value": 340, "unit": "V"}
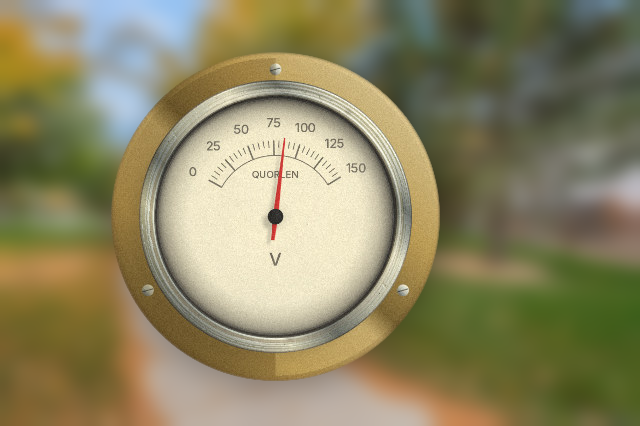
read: {"value": 85, "unit": "V"}
